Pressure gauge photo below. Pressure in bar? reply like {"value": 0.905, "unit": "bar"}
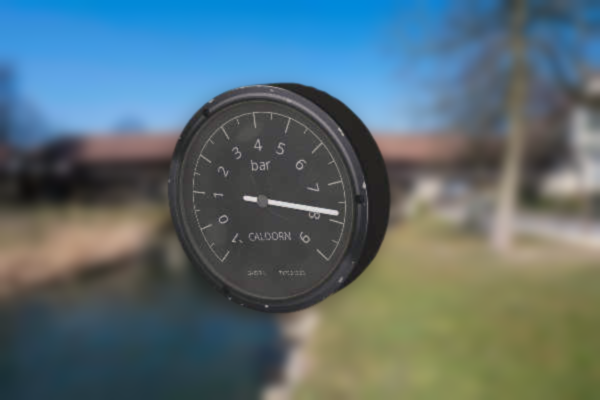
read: {"value": 7.75, "unit": "bar"}
